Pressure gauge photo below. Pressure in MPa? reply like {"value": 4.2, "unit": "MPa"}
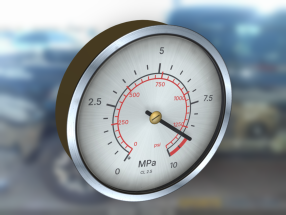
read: {"value": 9, "unit": "MPa"}
